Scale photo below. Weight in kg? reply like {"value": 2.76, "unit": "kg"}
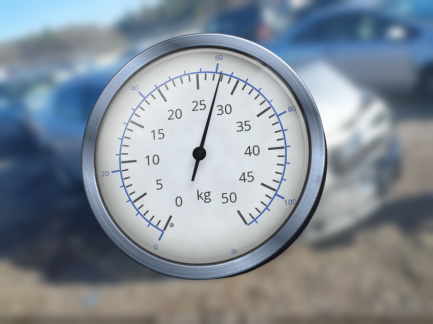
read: {"value": 28, "unit": "kg"}
